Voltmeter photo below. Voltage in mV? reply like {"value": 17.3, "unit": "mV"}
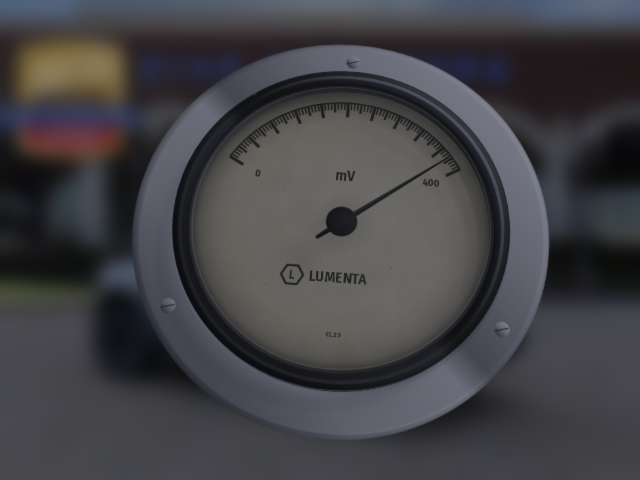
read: {"value": 380, "unit": "mV"}
